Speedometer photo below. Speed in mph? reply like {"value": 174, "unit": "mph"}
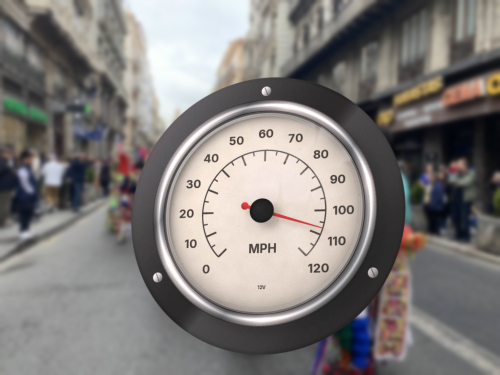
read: {"value": 107.5, "unit": "mph"}
